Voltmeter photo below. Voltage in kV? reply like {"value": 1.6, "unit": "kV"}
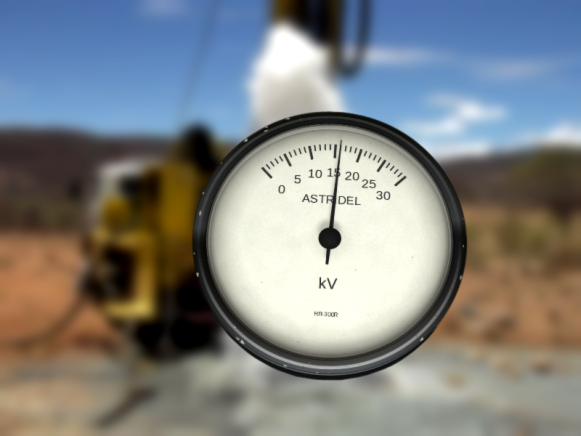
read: {"value": 16, "unit": "kV"}
